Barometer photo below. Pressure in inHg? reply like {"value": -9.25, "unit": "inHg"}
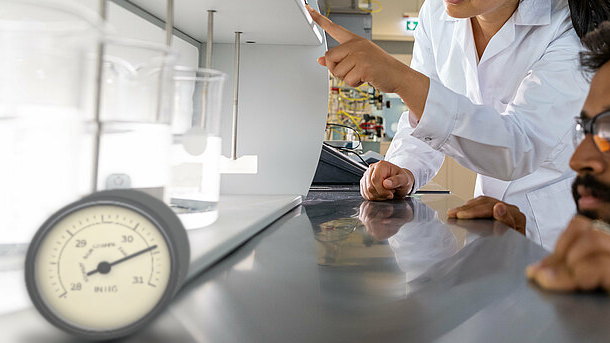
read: {"value": 30.4, "unit": "inHg"}
